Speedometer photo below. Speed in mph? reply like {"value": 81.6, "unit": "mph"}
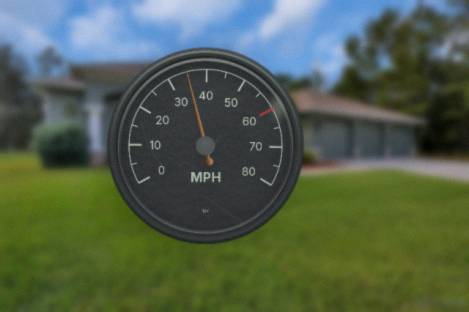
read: {"value": 35, "unit": "mph"}
